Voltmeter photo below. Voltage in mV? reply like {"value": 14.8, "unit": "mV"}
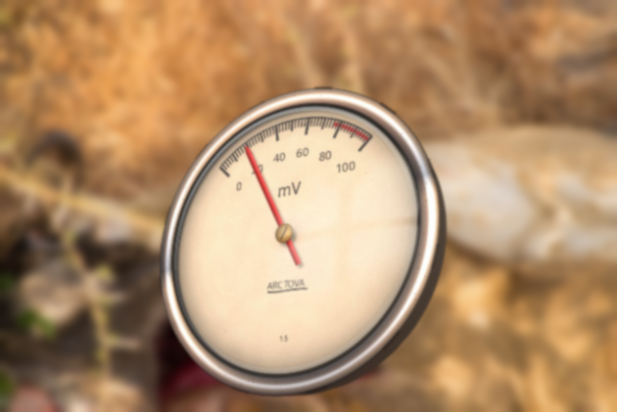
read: {"value": 20, "unit": "mV"}
